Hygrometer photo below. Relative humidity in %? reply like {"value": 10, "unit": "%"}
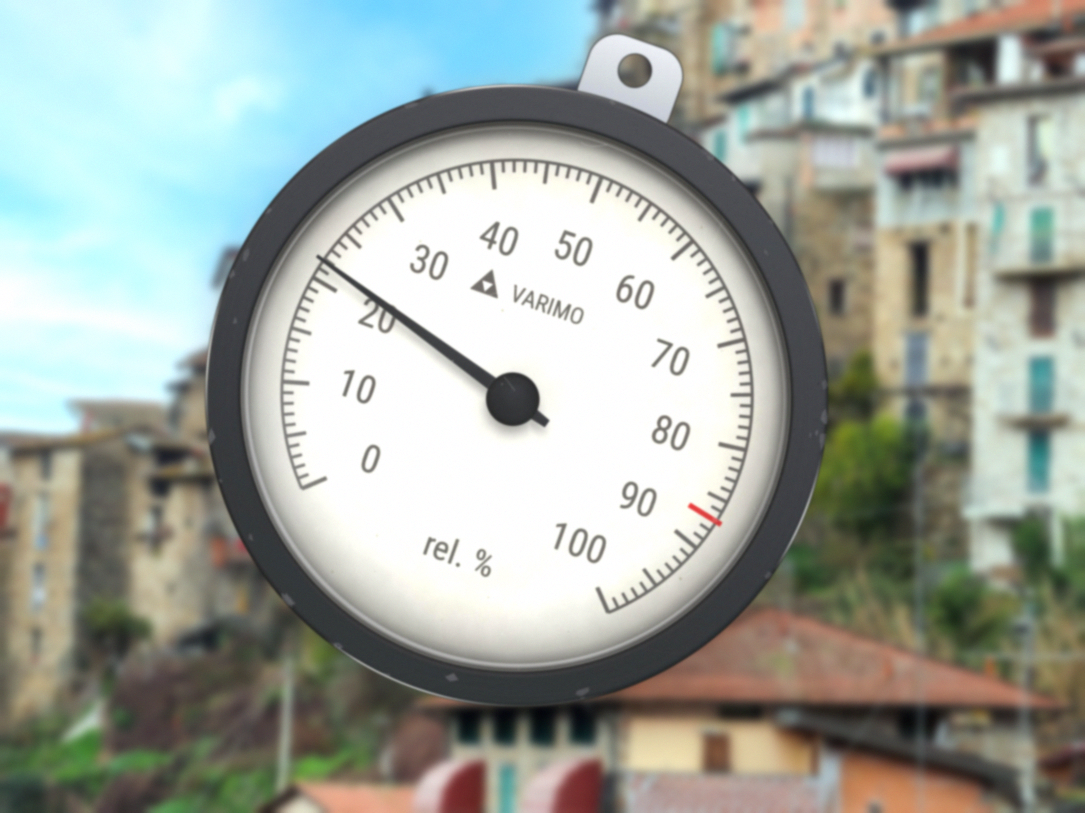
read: {"value": 22, "unit": "%"}
